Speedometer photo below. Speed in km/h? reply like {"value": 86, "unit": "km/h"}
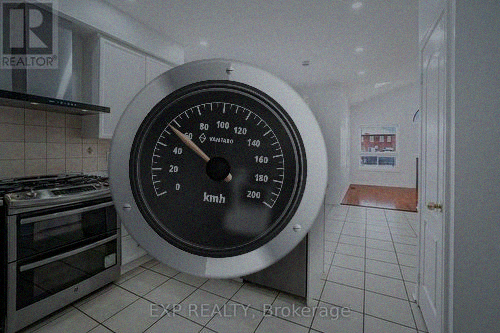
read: {"value": 55, "unit": "km/h"}
